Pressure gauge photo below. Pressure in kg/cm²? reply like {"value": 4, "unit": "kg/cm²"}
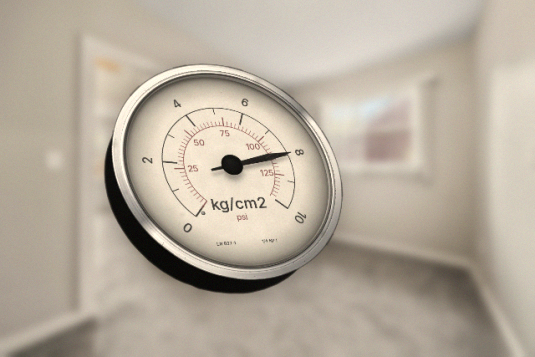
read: {"value": 8, "unit": "kg/cm²"}
